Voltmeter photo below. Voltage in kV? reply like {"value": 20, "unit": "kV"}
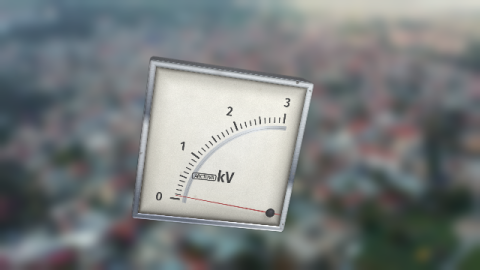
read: {"value": 0.1, "unit": "kV"}
